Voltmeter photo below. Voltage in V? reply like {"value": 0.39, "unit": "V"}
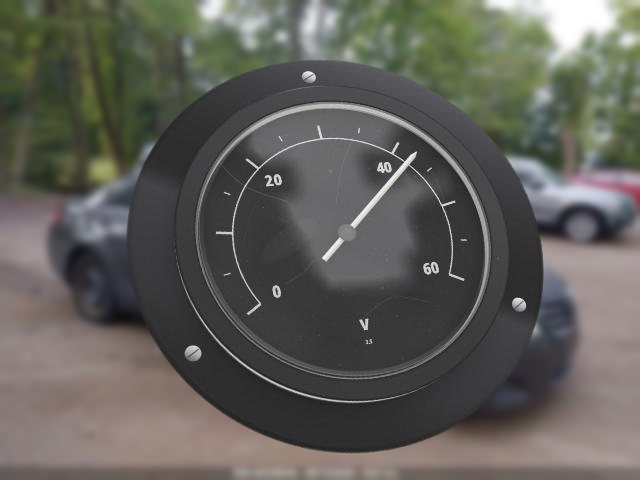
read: {"value": 42.5, "unit": "V"}
